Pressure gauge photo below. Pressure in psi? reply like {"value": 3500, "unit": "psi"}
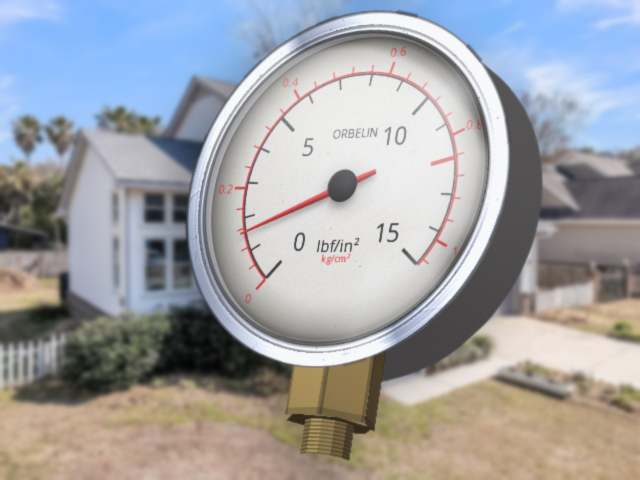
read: {"value": 1.5, "unit": "psi"}
